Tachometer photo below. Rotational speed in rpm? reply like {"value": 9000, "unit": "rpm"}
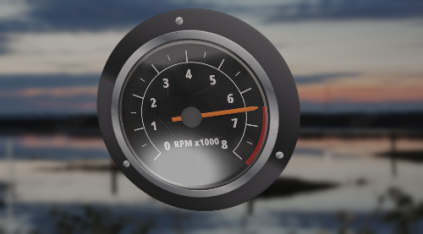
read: {"value": 6500, "unit": "rpm"}
